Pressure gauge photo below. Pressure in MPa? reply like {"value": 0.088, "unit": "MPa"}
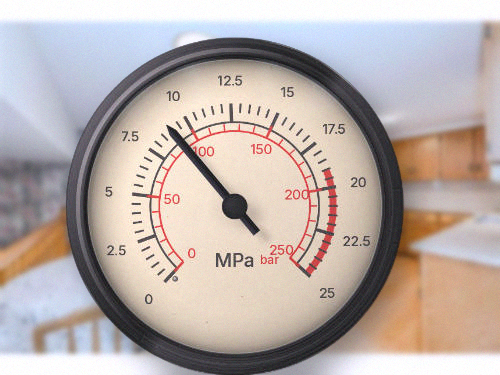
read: {"value": 9, "unit": "MPa"}
